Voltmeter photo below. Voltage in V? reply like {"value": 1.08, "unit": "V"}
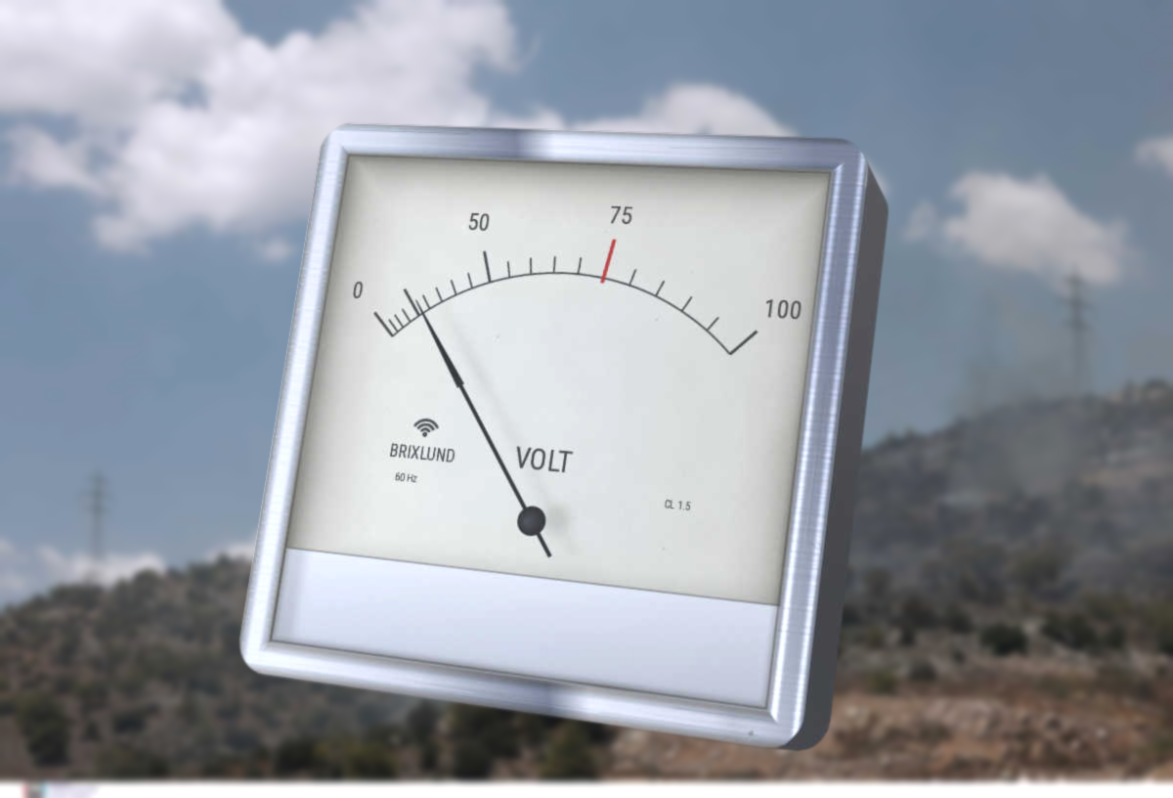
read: {"value": 27.5, "unit": "V"}
